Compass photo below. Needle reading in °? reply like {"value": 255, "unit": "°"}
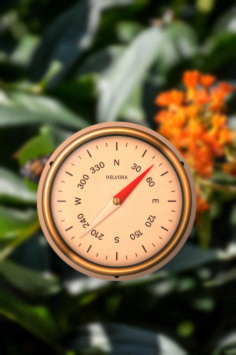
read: {"value": 45, "unit": "°"}
